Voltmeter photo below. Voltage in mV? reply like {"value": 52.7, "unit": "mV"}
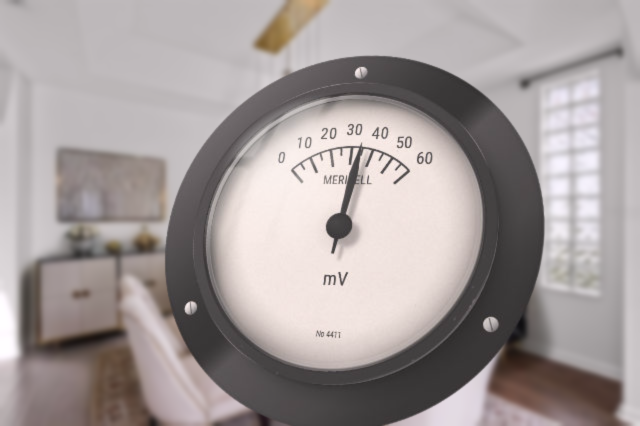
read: {"value": 35, "unit": "mV"}
